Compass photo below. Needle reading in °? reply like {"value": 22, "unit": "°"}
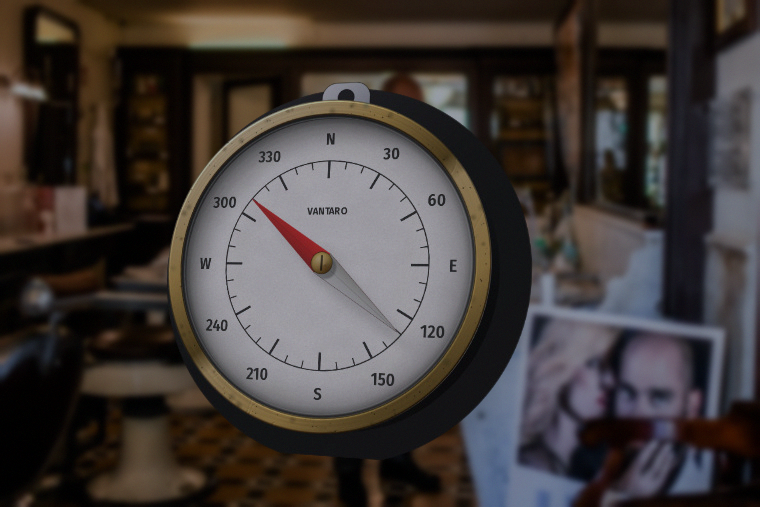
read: {"value": 310, "unit": "°"}
